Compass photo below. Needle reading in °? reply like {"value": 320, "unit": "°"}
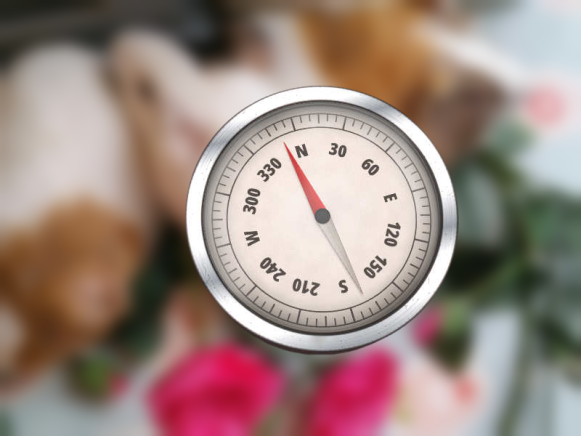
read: {"value": 350, "unit": "°"}
